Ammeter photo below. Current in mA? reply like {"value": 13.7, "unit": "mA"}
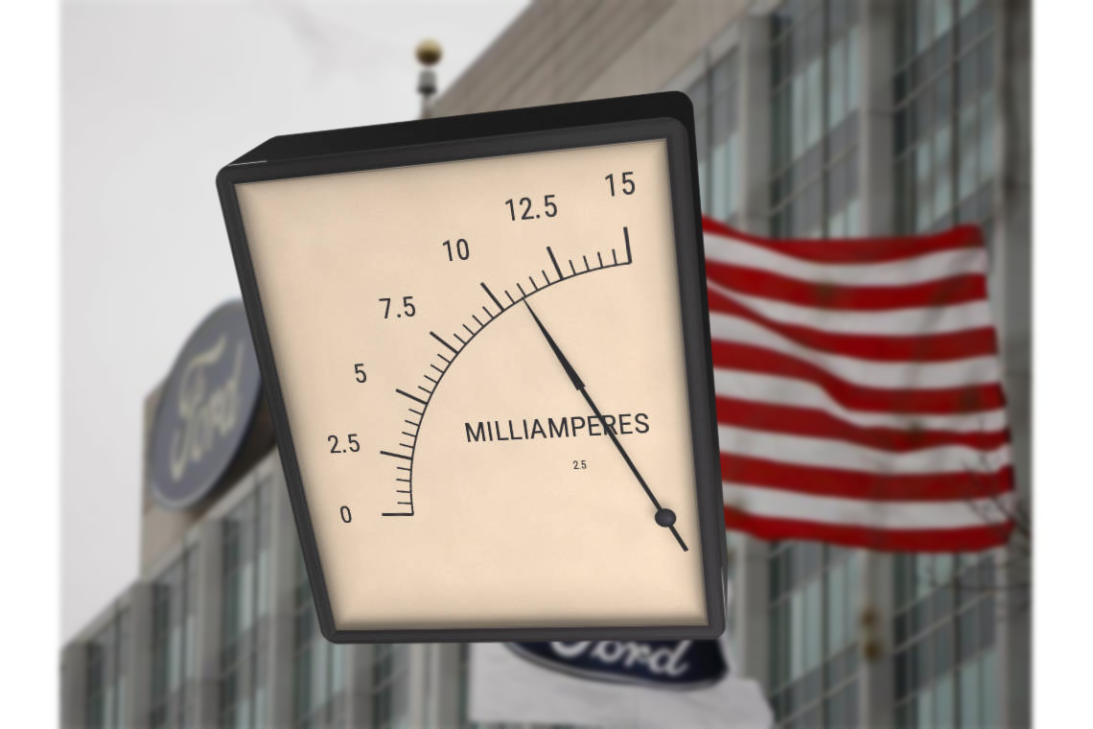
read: {"value": 11, "unit": "mA"}
